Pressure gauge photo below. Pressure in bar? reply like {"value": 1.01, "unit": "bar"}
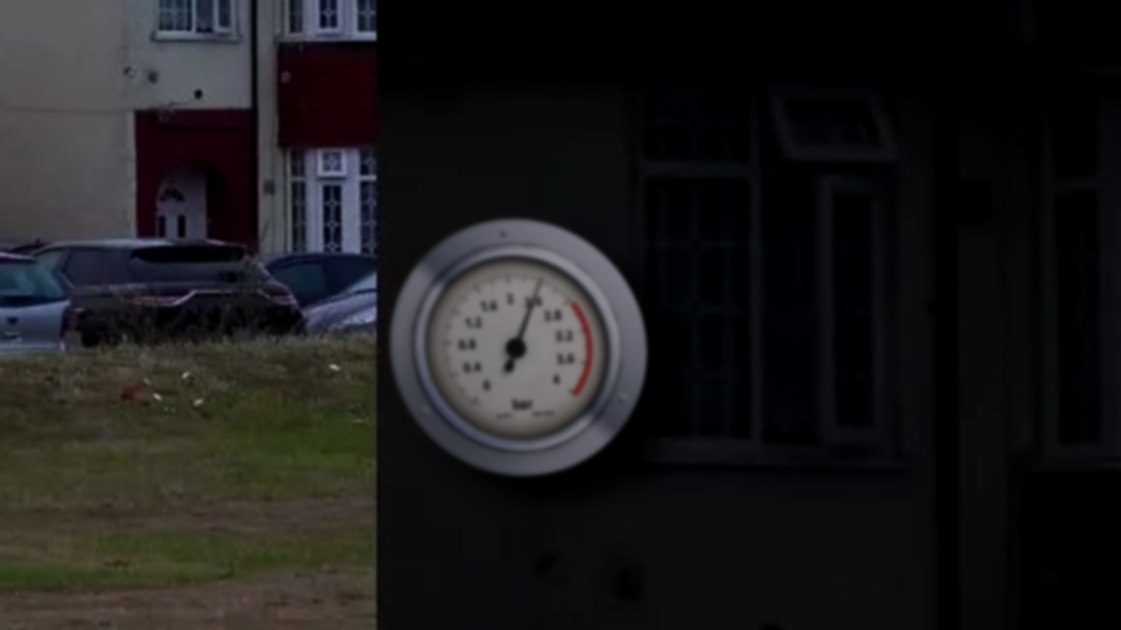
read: {"value": 2.4, "unit": "bar"}
